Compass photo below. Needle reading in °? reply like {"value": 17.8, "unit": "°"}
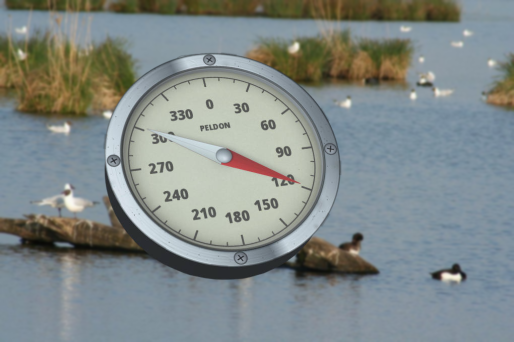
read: {"value": 120, "unit": "°"}
